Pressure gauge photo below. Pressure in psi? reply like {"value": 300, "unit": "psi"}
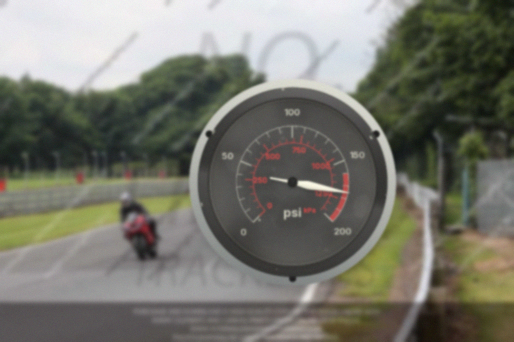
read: {"value": 175, "unit": "psi"}
